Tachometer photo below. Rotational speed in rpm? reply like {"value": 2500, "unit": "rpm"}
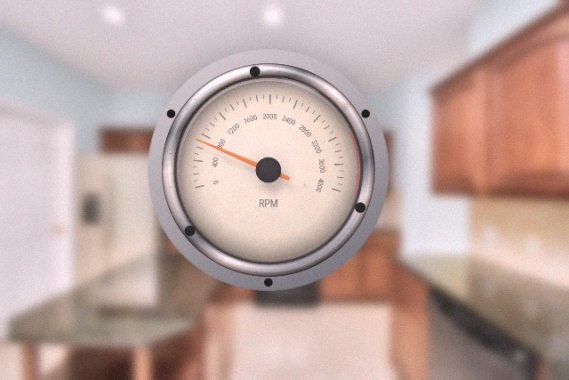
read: {"value": 700, "unit": "rpm"}
